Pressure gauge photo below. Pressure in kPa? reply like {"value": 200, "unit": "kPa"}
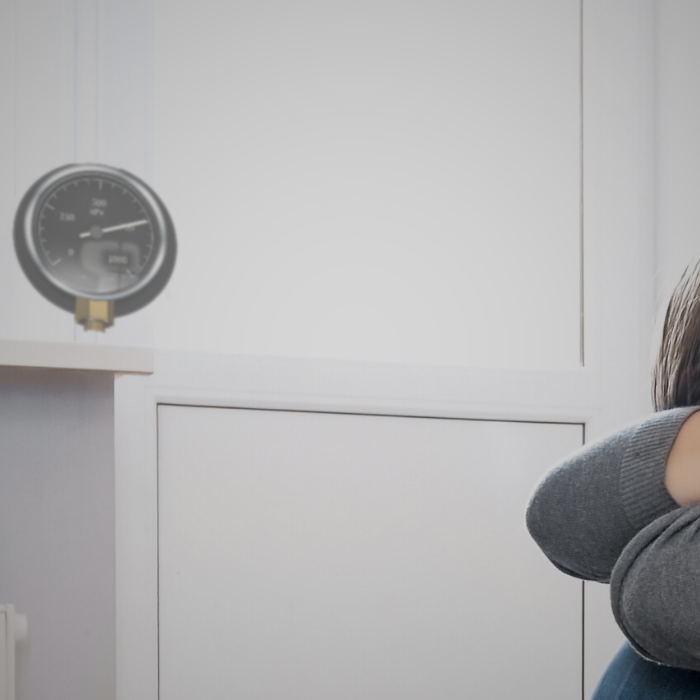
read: {"value": 750, "unit": "kPa"}
